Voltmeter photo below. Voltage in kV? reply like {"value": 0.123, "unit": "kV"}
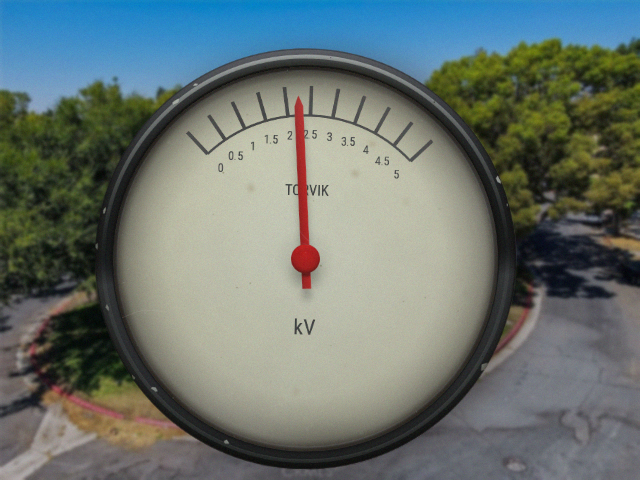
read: {"value": 2.25, "unit": "kV"}
